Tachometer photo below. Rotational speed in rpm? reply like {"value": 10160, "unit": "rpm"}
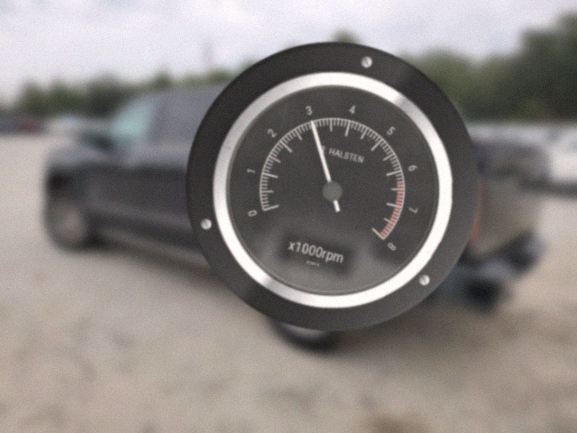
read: {"value": 3000, "unit": "rpm"}
